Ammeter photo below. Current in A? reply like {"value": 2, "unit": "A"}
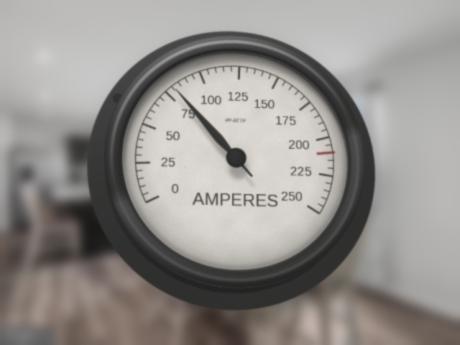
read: {"value": 80, "unit": "A"}
